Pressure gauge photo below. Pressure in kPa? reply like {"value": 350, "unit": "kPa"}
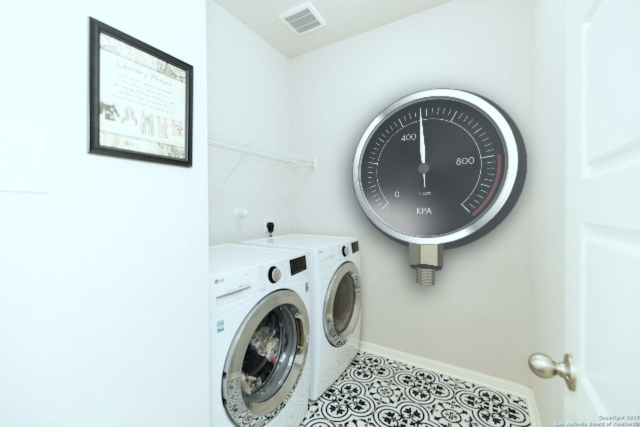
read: {"value": 480, "unit": "kPa"}
